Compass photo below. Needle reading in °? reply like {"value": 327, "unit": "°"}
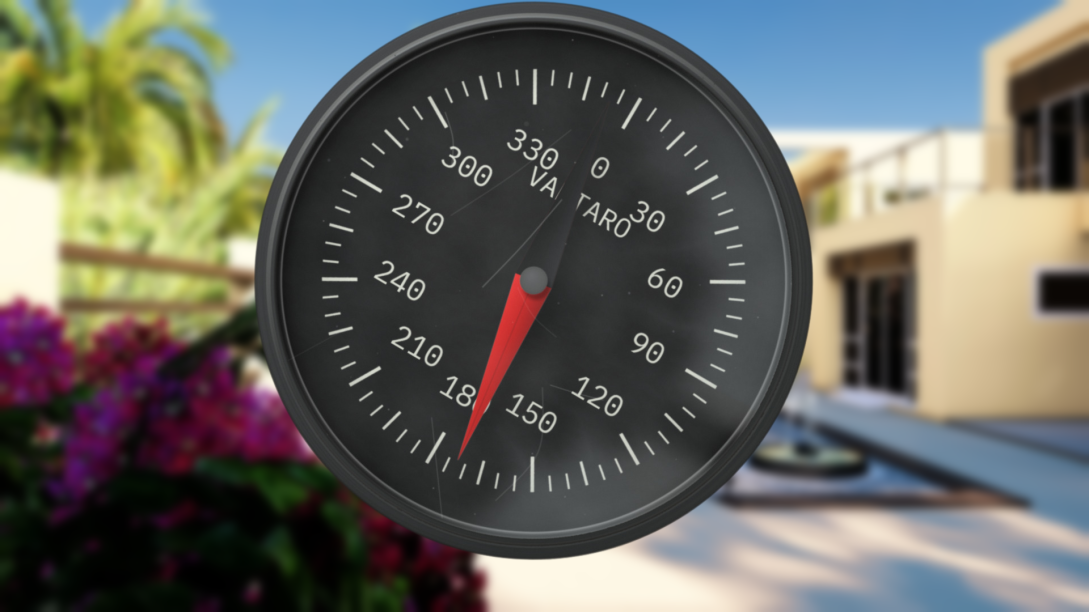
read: {"value": 172.5, "unit": "°"}
